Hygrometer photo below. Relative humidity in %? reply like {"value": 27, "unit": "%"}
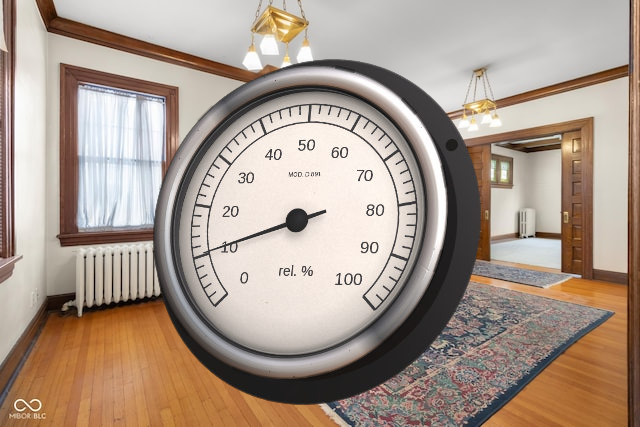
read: {"value": 10, "unit": "%"}
